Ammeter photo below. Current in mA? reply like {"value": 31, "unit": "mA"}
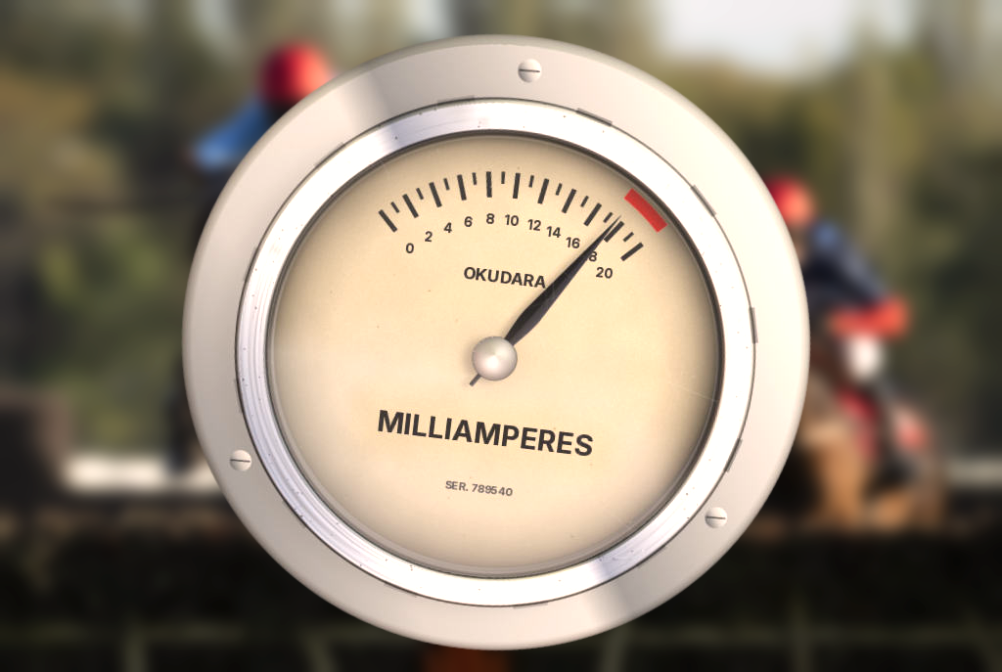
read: {"value": 17.5, "unit": "mA"}
